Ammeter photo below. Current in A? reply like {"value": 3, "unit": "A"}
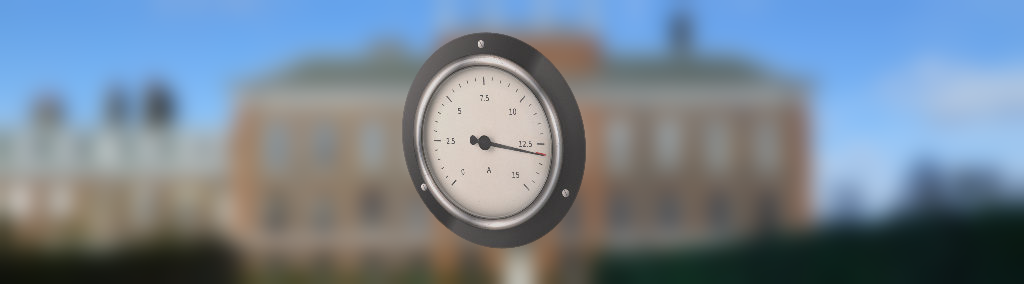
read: {"value": 13, "unit": "A"}
